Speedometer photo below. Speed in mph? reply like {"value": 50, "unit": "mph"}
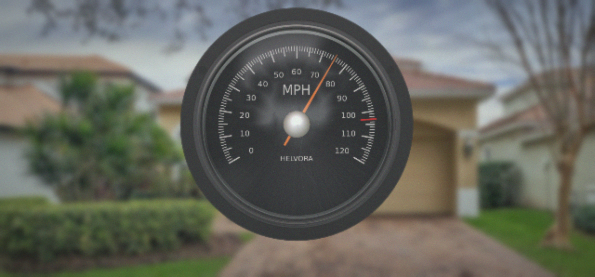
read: {"value": 75, "unit": "mph"}
